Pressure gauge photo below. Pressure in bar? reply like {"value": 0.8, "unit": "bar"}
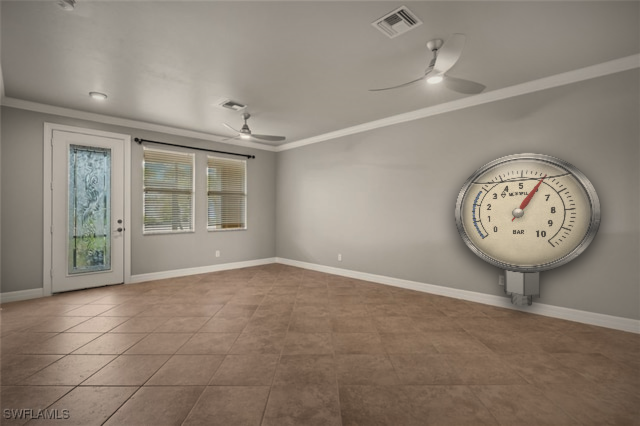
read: {"value": 6, "unit": "bar"}
